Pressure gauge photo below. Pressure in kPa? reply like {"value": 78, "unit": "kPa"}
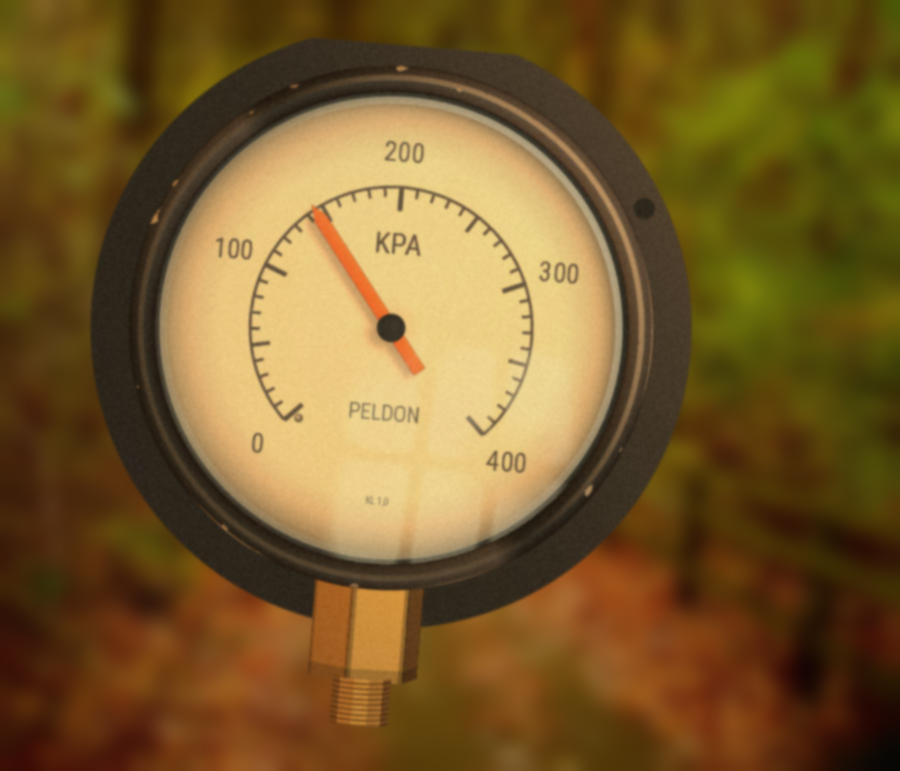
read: {"value": 145, "unit": "kPa"}
